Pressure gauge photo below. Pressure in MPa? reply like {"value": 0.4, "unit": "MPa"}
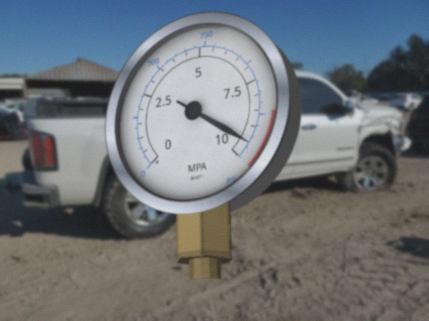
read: {"value": 9.5, "unit": "MPa"}
